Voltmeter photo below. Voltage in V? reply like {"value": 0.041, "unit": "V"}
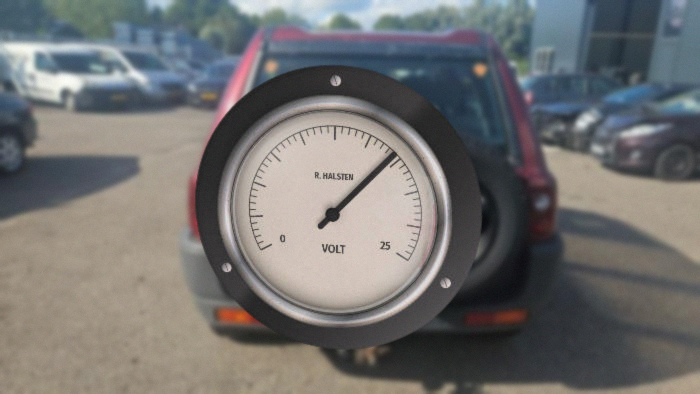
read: {"value": 17, "unit": "V"}
